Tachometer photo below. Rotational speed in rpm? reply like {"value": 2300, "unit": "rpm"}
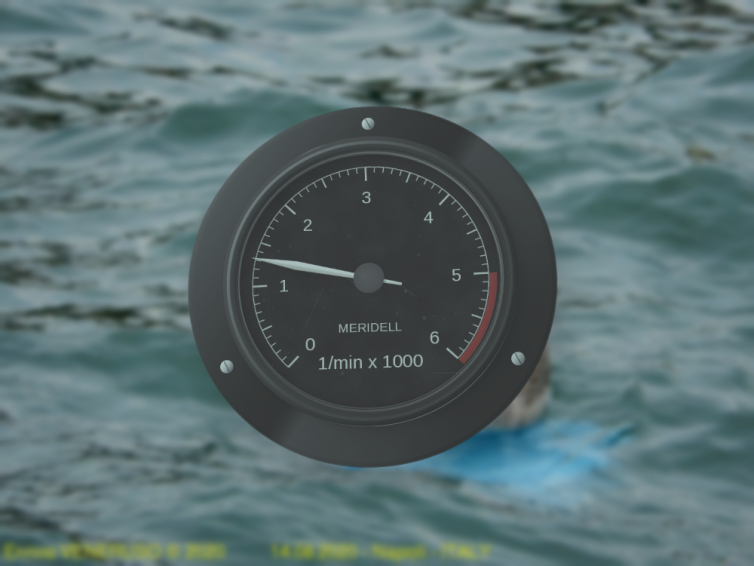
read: {"value": 1300, "unit": "rpm"}
